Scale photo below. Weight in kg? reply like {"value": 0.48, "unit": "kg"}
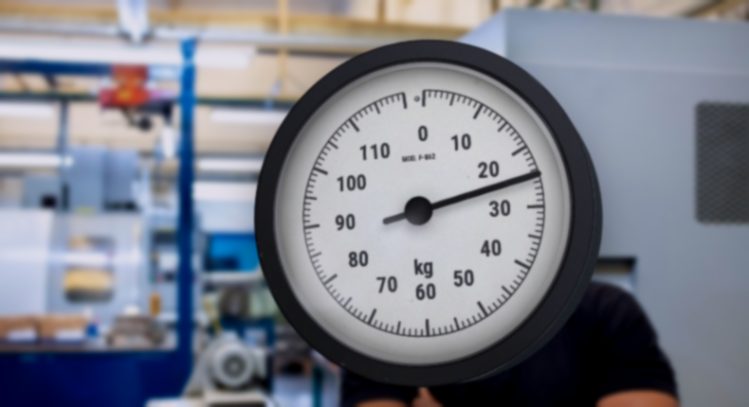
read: {"value": 25, "unit": "kg"}
